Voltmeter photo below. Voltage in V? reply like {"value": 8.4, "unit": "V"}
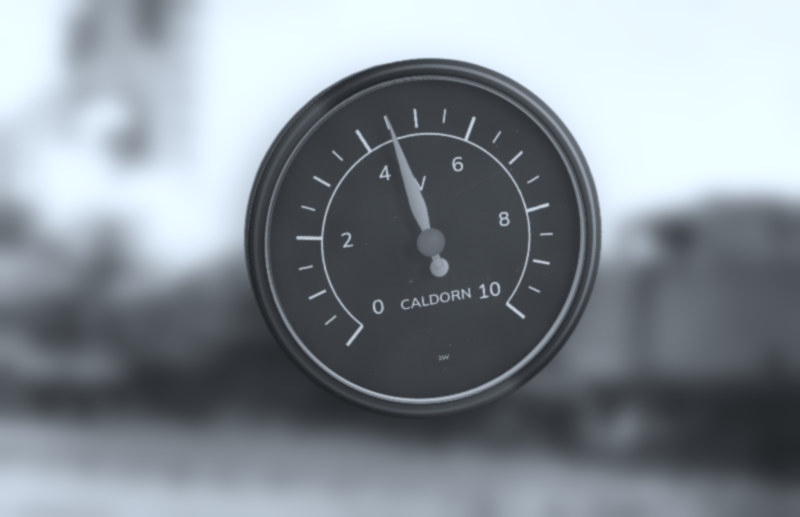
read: {"value": 4.5, "unit": "V"}
